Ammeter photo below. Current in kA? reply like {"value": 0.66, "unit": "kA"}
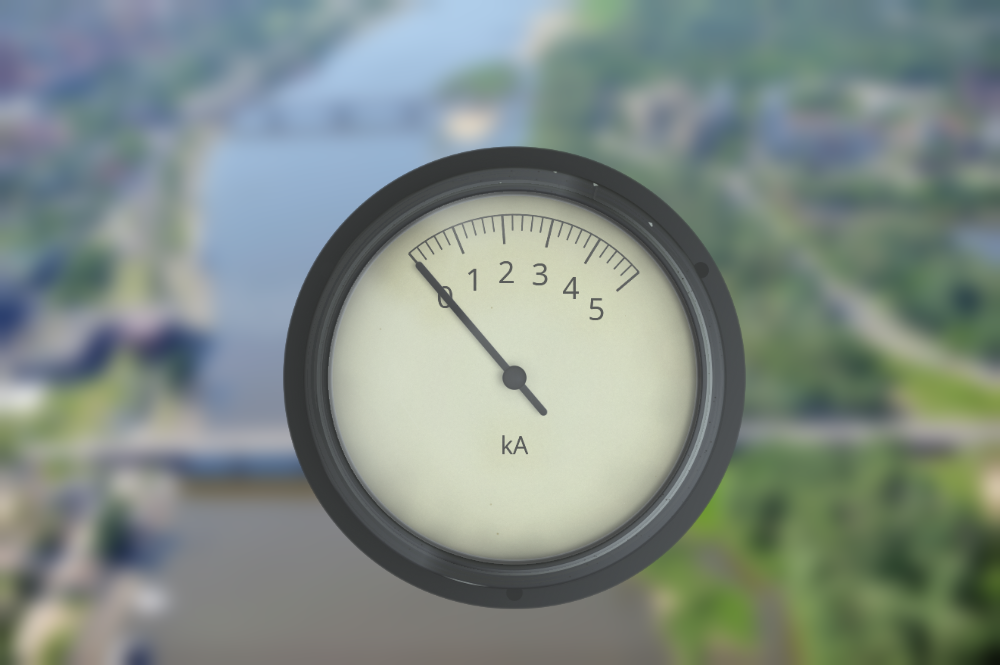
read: {"value": 0, "unit": "kA"}
